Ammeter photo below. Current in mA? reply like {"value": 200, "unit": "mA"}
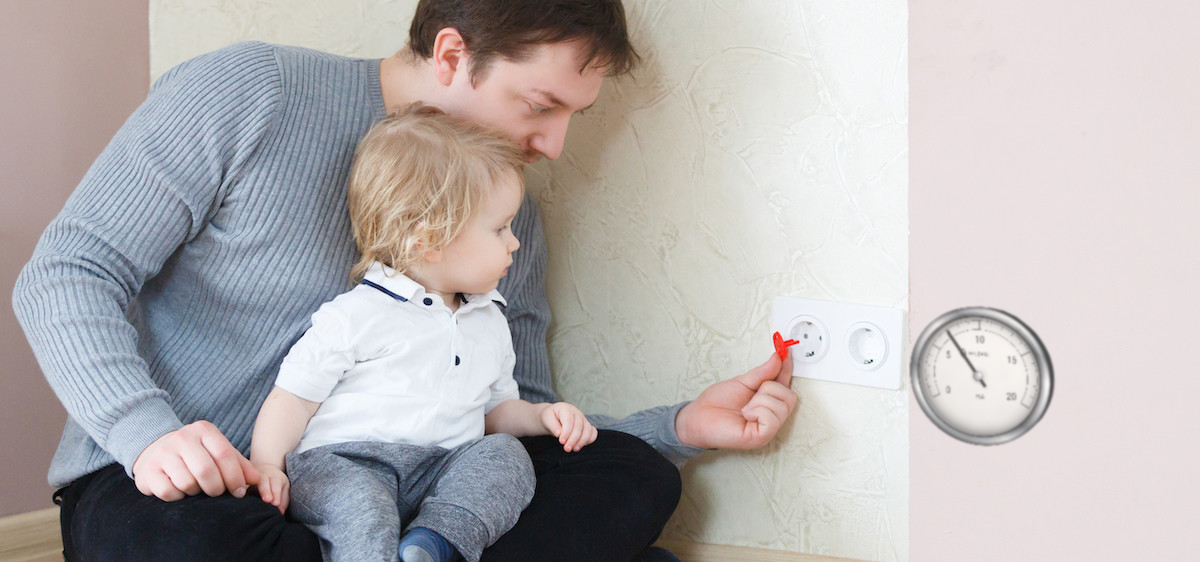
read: {"value": 7, "unit": "mA"}
